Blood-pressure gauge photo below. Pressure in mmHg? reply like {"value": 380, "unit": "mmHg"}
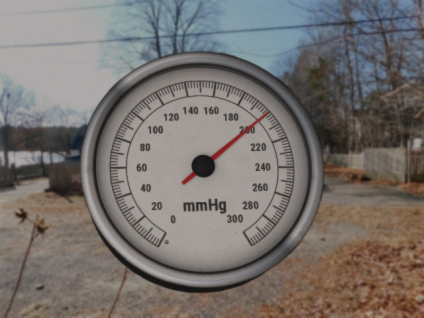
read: {"value": 200, "unit": "mmHg"}
